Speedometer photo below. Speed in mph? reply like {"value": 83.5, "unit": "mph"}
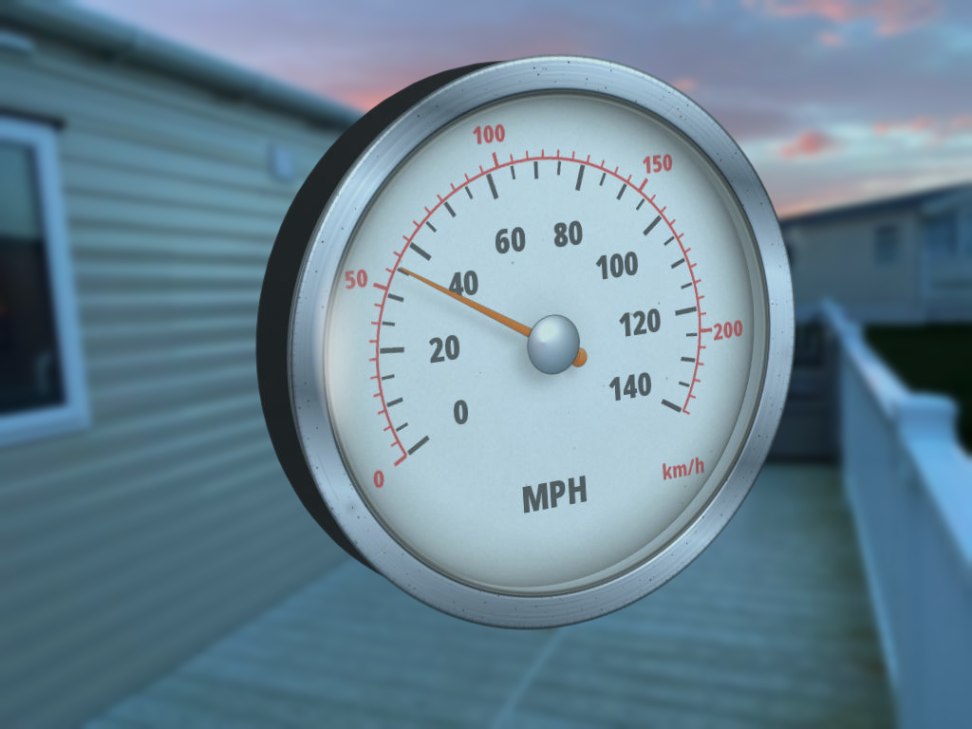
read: {"value": 35, "unit": "mph"}
